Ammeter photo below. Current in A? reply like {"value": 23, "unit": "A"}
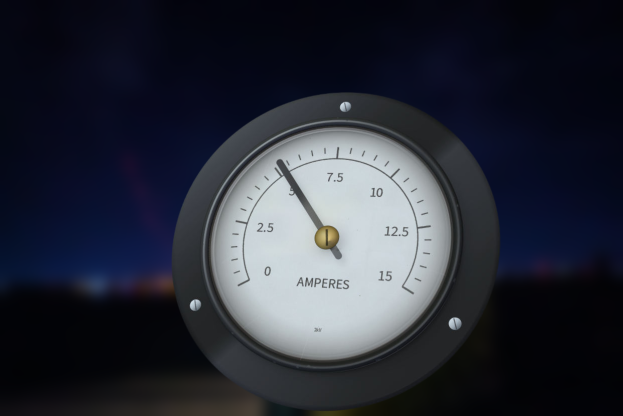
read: {"value": 5.25, "unit": "A"}
